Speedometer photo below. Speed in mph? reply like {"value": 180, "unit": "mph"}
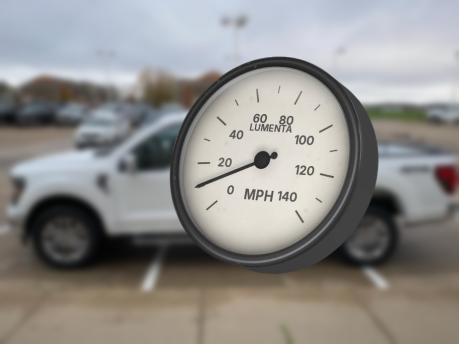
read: {"value": 10, "unit": "mph"}
